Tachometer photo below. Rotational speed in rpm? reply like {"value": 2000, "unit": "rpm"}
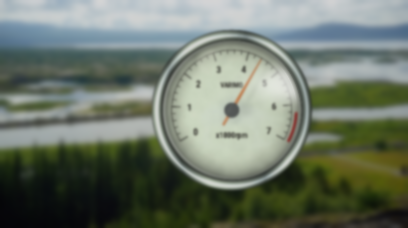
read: {"value": 4400, "unit": "rpm"}
